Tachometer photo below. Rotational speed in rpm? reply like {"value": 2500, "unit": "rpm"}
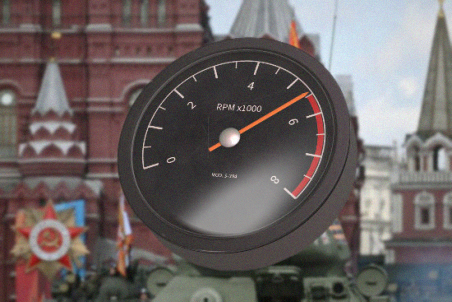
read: {"value": 5500, "unit": "rpm"}
